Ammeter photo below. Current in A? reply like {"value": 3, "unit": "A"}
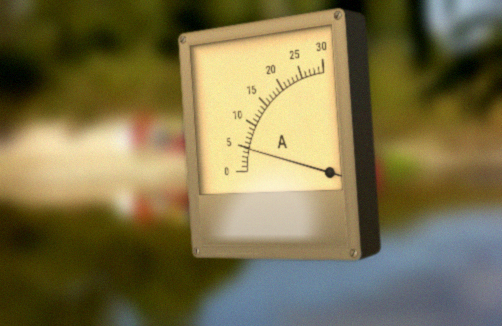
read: {"value": 5, "unit": "A"}
